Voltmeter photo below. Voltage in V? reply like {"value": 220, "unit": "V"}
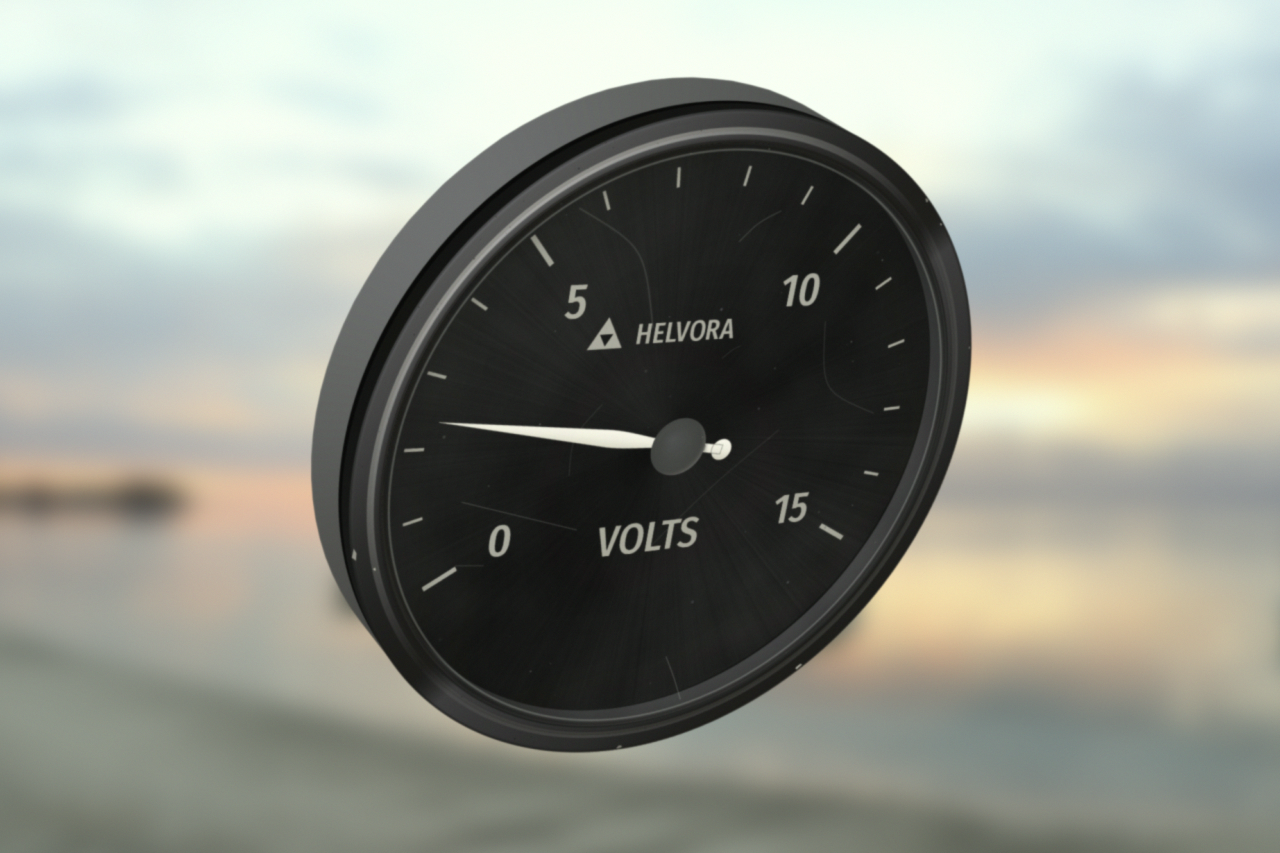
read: {"value": 2.5, "unit": "V"}
